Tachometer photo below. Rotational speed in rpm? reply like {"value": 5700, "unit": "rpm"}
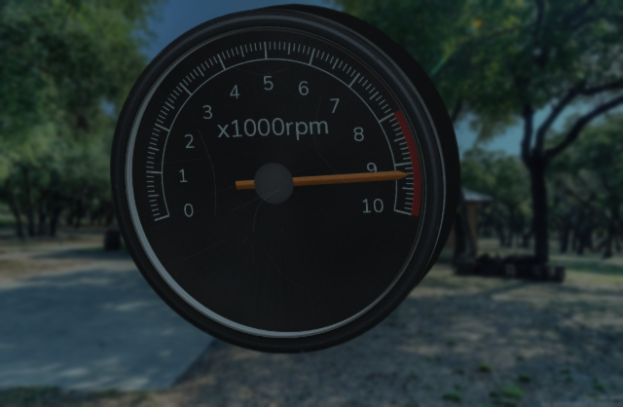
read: {"value": 9200, "unit": "rpm"}
